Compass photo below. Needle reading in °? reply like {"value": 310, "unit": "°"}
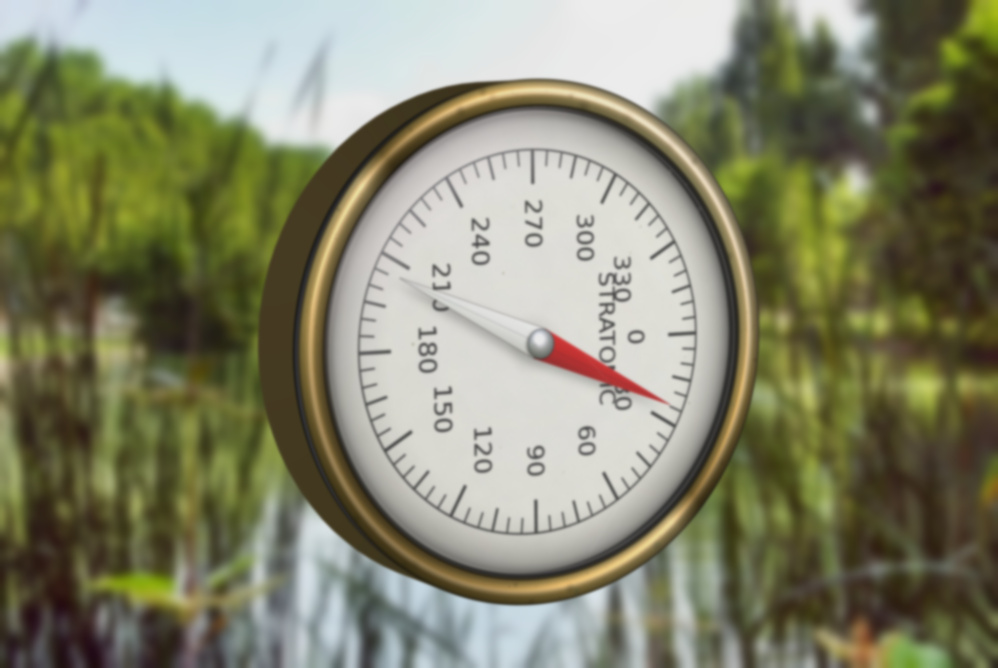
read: {"value": 25, "unit": "°"}
